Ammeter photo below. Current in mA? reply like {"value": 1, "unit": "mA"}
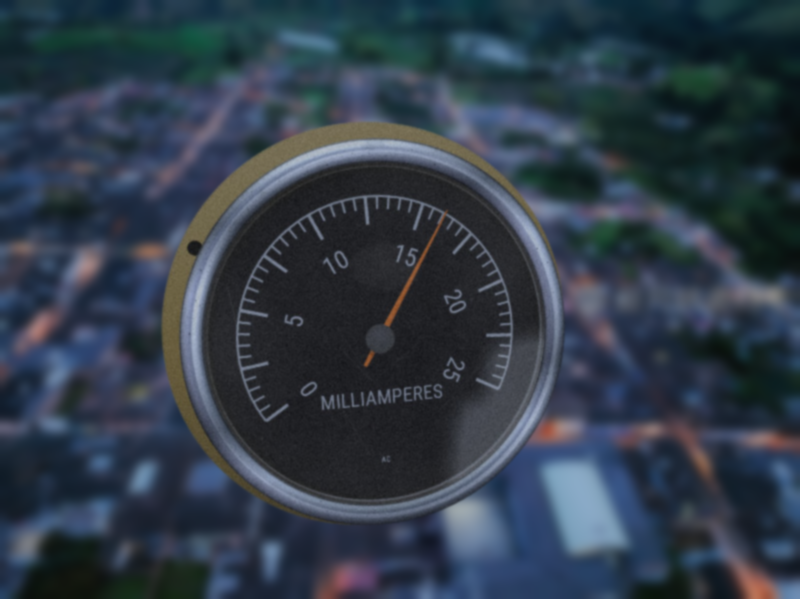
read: {"value": 16, "unit": "mA"}
